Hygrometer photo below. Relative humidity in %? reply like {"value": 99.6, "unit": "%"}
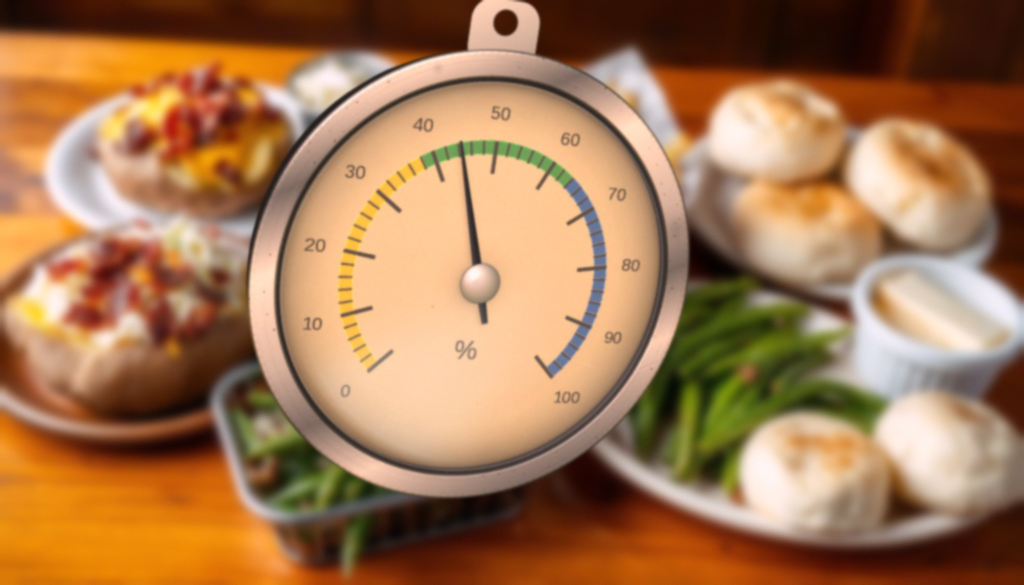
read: {"value": 44, "unit": "%"}
